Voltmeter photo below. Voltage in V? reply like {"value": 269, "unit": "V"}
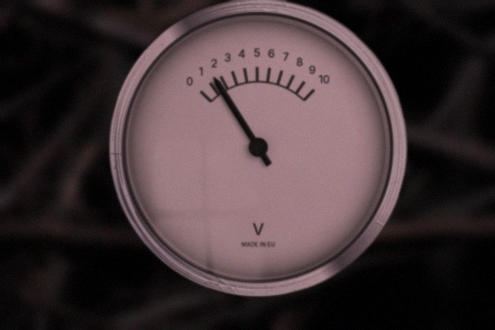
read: {"value": 1.5, "unit": "V"}
